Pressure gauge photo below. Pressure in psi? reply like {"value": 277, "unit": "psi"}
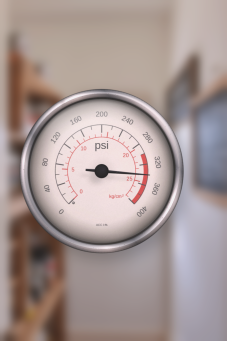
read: {"value": 340, "unit": "psi"}
